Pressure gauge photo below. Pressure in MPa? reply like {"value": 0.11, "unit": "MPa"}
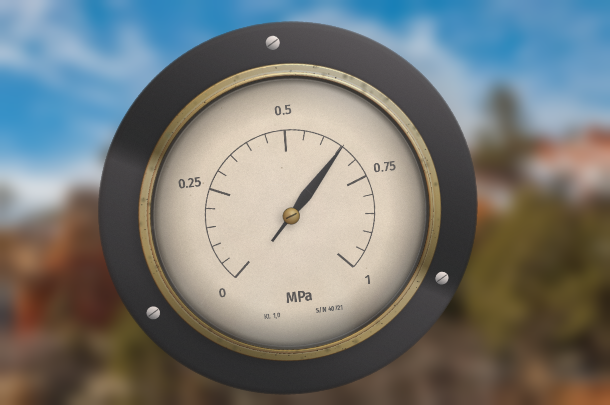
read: {"value": 0.65, "unit": "MPa"}
